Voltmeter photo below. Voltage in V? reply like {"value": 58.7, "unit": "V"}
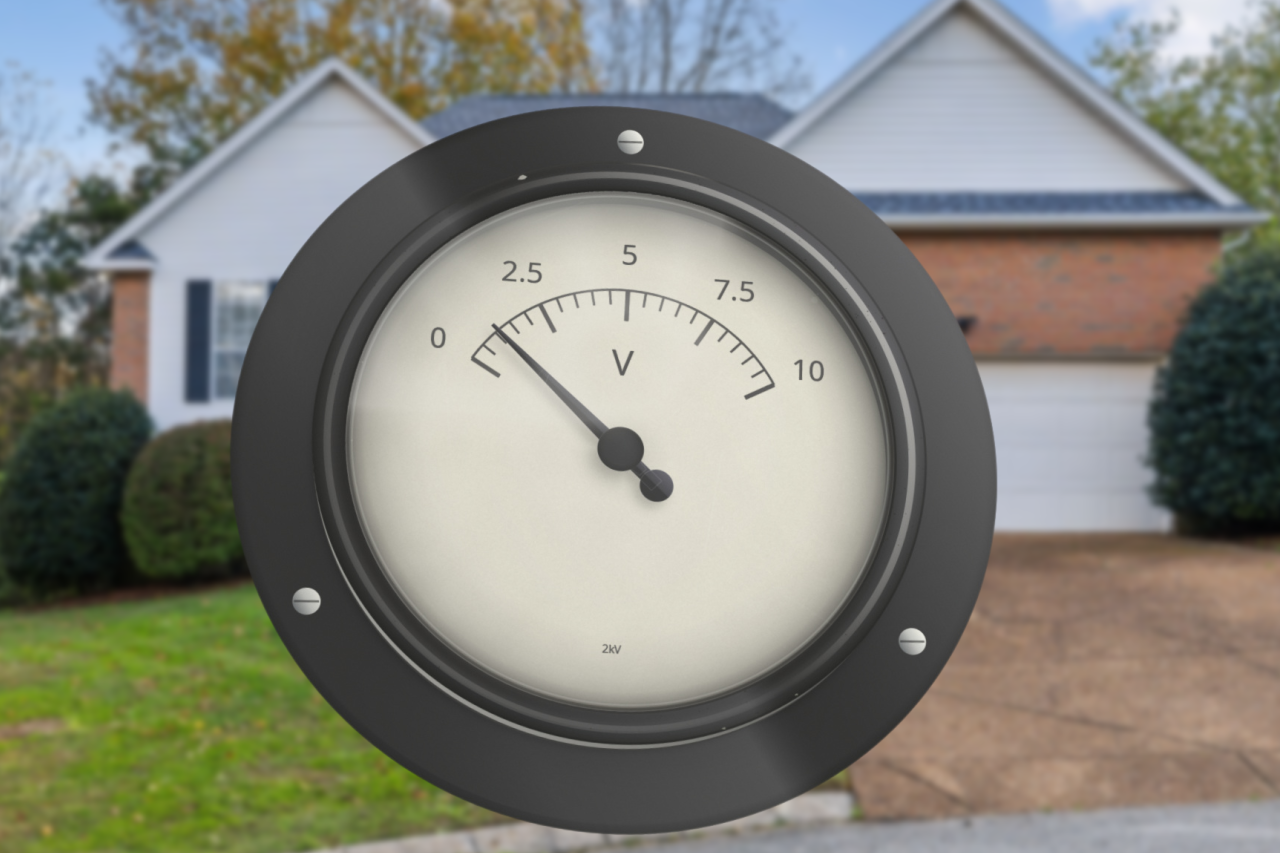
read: {"value": 1, "unit": "V"}
